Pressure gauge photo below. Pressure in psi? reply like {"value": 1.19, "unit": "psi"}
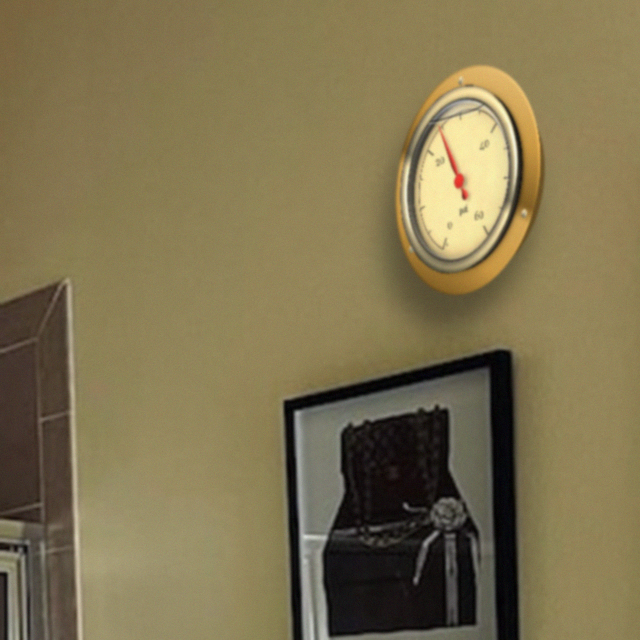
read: {"value": 25, "unit": "psi"}
